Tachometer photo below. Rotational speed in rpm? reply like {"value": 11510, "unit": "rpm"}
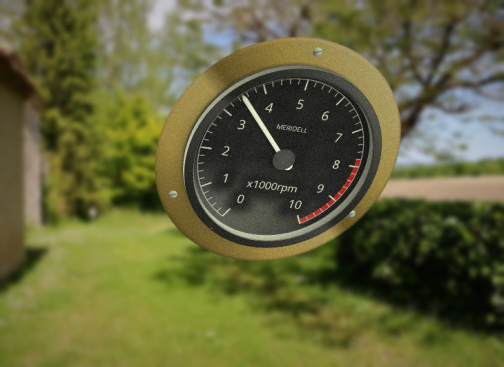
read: {"value": 3500, "unit": "rpm"}
